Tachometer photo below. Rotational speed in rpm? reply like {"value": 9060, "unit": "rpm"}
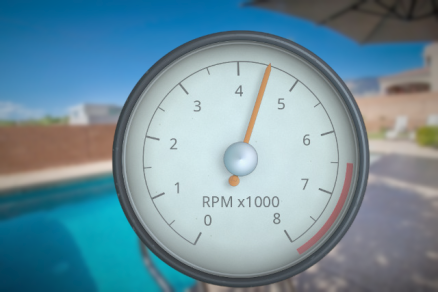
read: {"value": 4500, "unit": "rpm"}
